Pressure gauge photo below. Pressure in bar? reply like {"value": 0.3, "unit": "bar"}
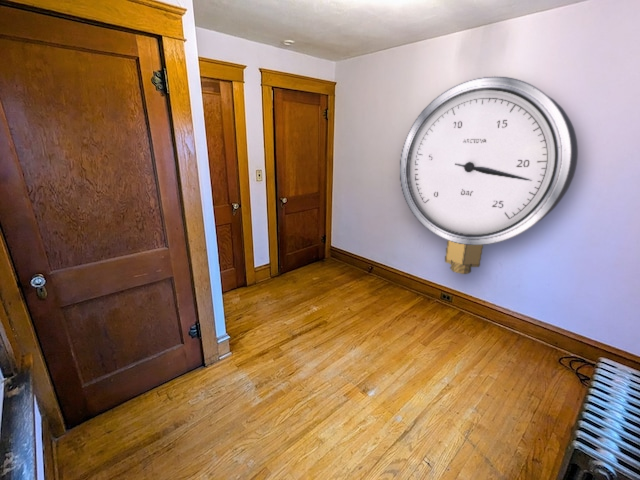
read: {"value": 21.5, "unit": "bar"}
